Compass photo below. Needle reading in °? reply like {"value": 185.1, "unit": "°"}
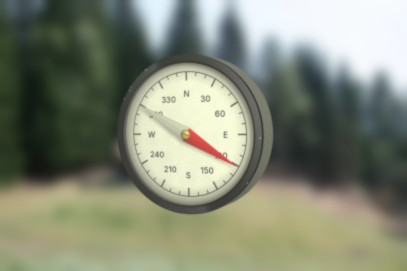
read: {"value": 120, "unit": "°"}
